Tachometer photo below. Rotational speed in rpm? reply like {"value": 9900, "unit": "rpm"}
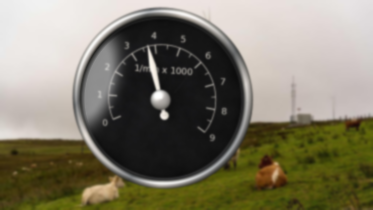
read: {"value": 3750, "unit": "rpm"}
